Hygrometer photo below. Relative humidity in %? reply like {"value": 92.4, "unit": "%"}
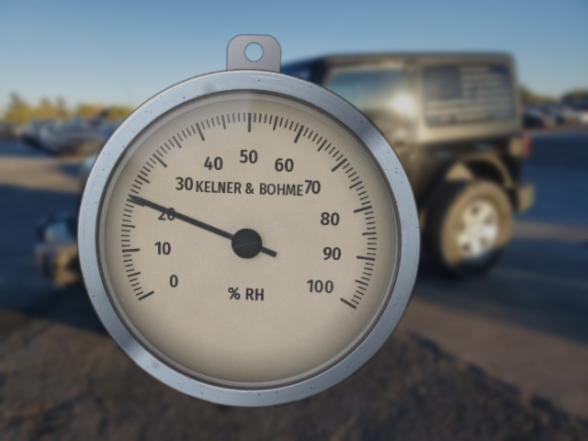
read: {"value": 21, "unit": "%"}
